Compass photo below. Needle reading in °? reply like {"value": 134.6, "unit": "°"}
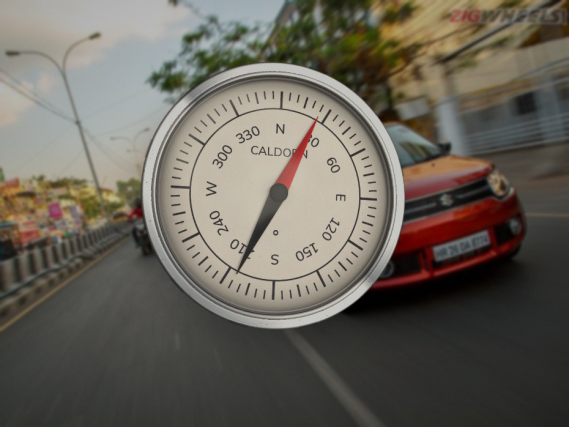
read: {"value": 25, "unit": "°"}
